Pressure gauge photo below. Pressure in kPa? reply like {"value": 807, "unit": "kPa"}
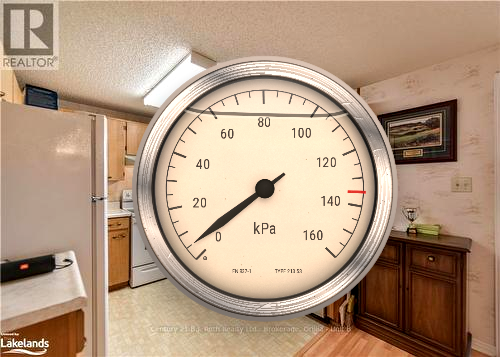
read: {"value": 5, "unit": "kPa"}
